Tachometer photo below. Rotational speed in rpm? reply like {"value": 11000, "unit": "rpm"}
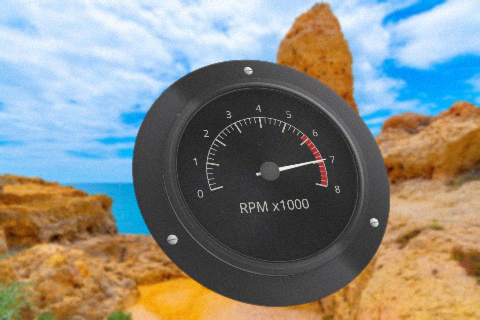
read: {"value": 7000, "unit": "rpm"}
